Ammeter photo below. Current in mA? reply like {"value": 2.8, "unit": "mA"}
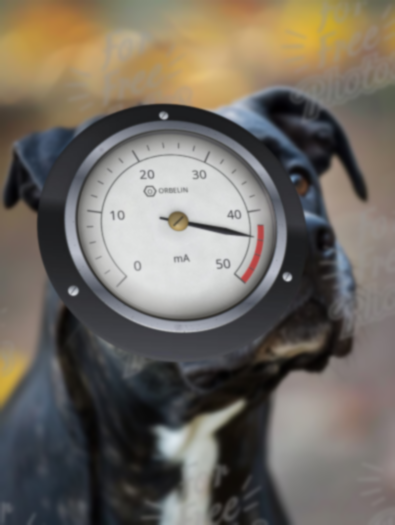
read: {"value": 44, "unit": "mA"}
